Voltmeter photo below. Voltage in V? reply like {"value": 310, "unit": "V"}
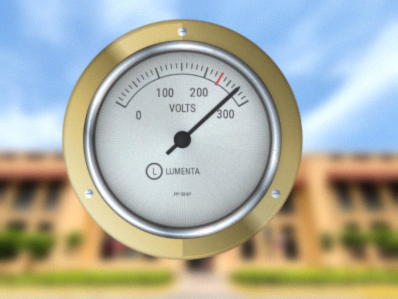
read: {"value": 270, "unit": "V"}
